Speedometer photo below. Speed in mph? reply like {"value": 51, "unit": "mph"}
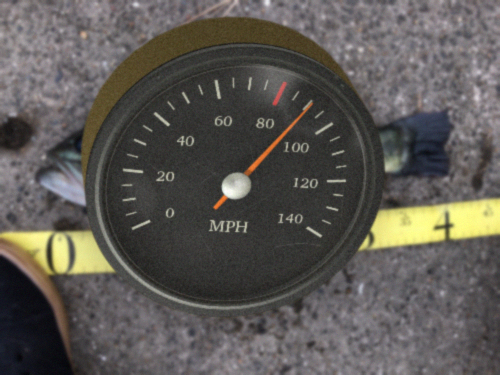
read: {"value": 90, "unit": "mph"}
